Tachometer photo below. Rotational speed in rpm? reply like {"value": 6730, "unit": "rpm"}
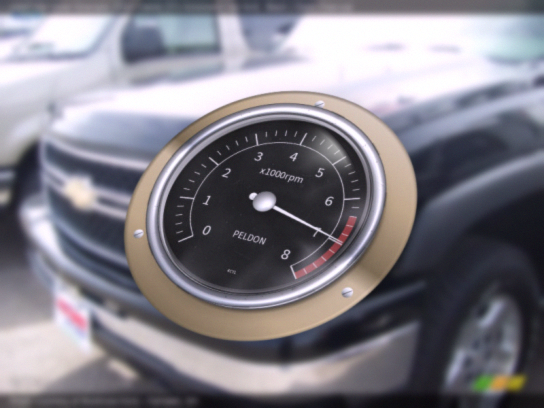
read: {"value": 7000, "unit": "rpm"}
